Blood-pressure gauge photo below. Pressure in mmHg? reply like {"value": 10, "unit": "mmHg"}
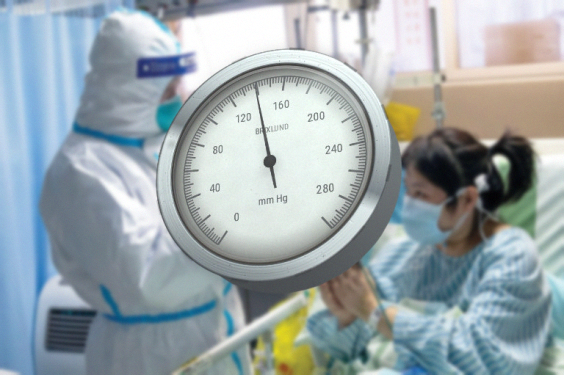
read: {"value": 140, "unit": "mmHg"}
